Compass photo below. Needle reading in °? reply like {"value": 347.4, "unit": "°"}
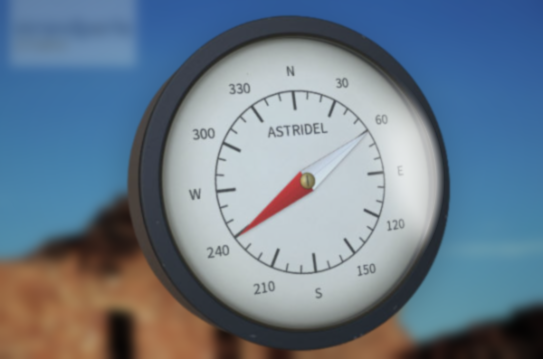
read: {"value": 240, "unit": "°"}
